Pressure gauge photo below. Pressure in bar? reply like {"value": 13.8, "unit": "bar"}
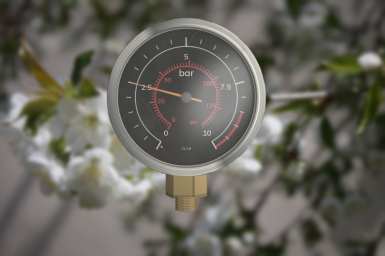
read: {"value": 2.5, "unit": "bar"}
